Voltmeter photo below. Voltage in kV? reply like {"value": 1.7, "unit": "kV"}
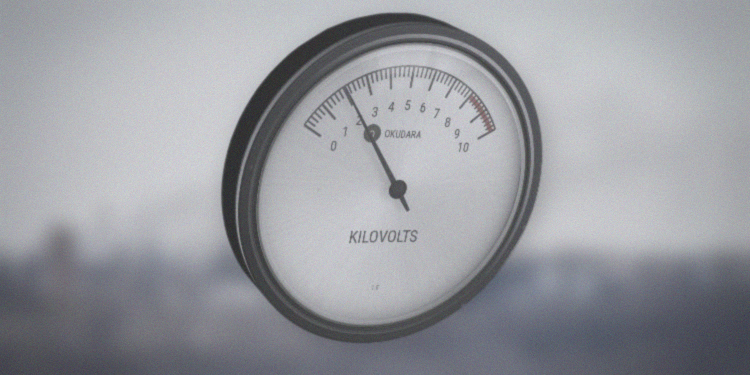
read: {"value": 2, "unit": "kV"}
